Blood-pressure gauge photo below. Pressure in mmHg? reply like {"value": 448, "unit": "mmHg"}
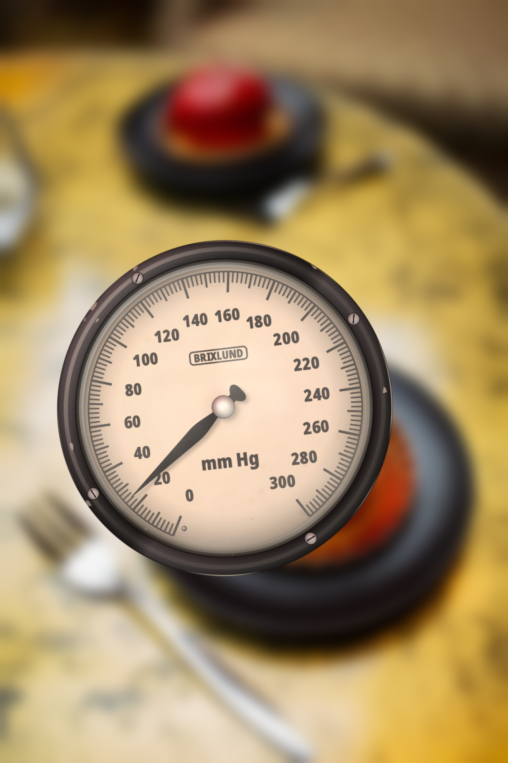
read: {"value": 24, "unit": "mmHg"}
